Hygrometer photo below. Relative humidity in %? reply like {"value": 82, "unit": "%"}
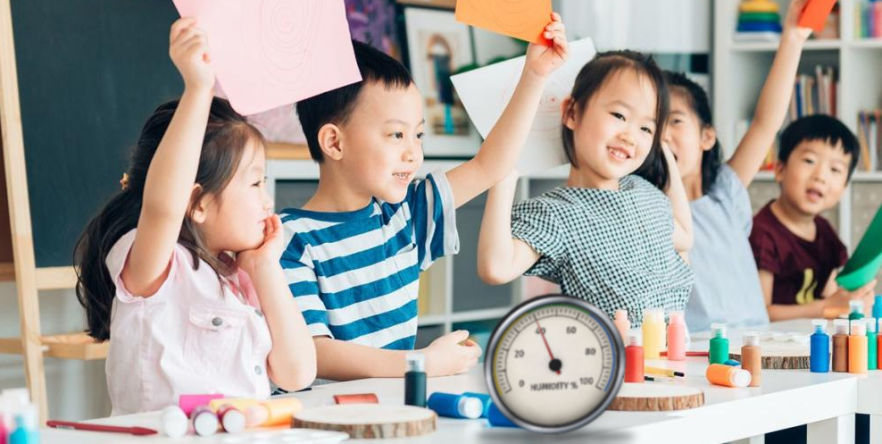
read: {"value": 40, "unit": "%"}
